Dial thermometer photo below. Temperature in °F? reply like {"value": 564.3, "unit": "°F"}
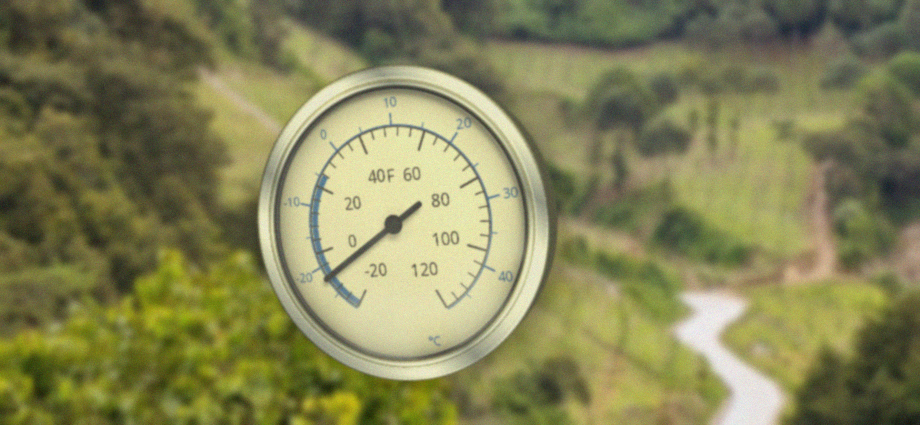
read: {"value": -8, "unit": "°F"}
